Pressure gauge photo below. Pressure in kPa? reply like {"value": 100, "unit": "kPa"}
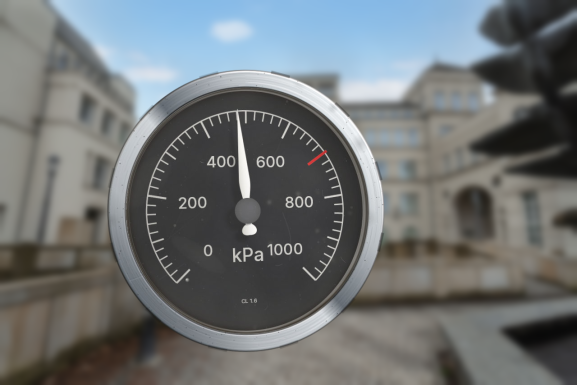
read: {"value": 480, "unit": "kPa"}
